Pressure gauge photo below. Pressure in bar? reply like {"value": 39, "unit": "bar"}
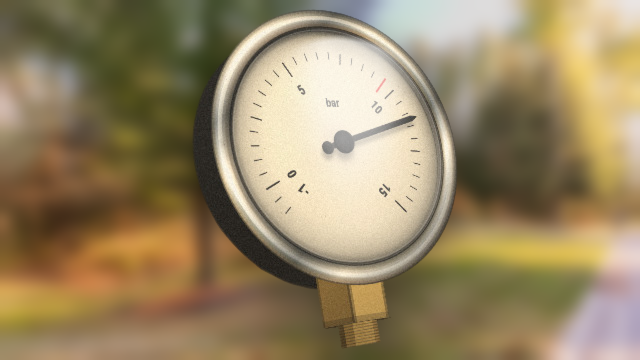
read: {"value": 11.25, "unit": "bar"}
